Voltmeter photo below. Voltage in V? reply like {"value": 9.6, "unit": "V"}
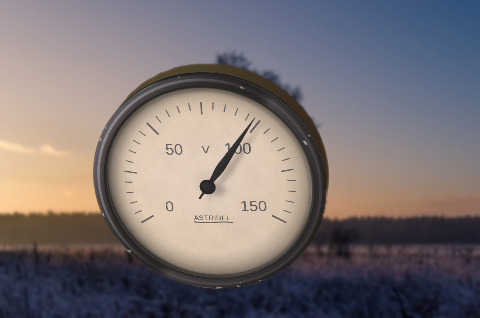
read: {"value": 97.5, "unit": "V"}
